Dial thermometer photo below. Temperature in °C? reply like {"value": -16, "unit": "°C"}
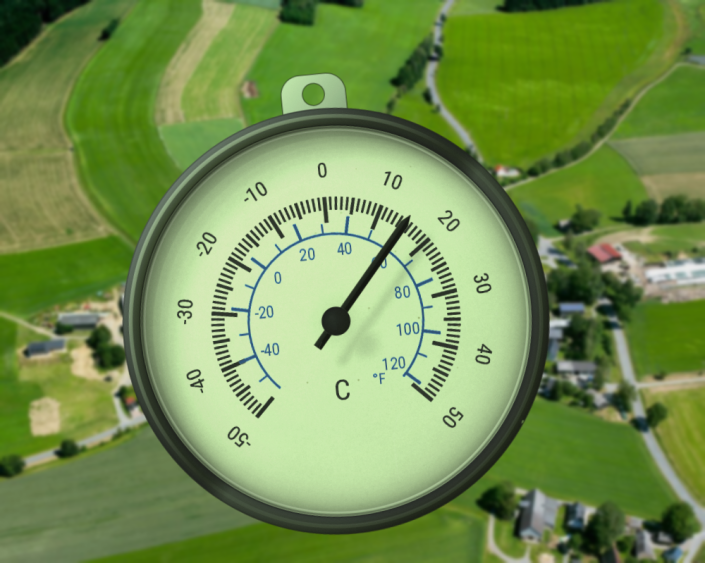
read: {"value": 15, "unit": "°C"}
